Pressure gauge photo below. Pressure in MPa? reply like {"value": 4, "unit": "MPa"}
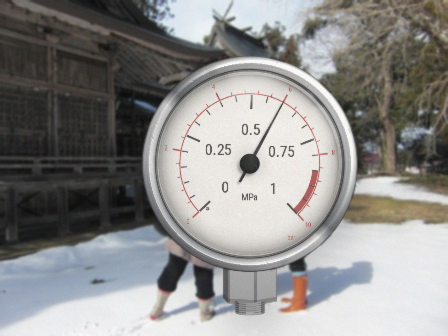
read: {"value": 0.6, "unit": "MPa"}
